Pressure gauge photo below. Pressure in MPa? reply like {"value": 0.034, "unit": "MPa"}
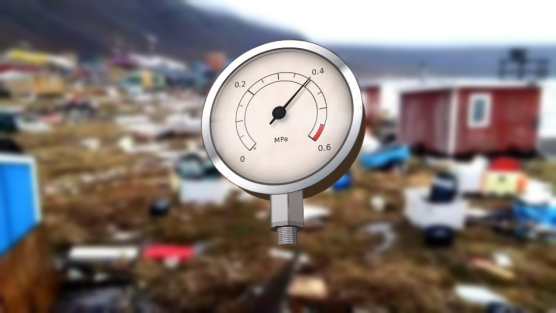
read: {"value": 0.4, "unit": "MPa"}
